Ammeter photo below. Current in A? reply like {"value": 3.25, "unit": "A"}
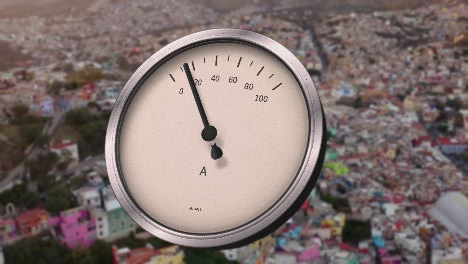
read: {"value": 15, "unit": "A"}
